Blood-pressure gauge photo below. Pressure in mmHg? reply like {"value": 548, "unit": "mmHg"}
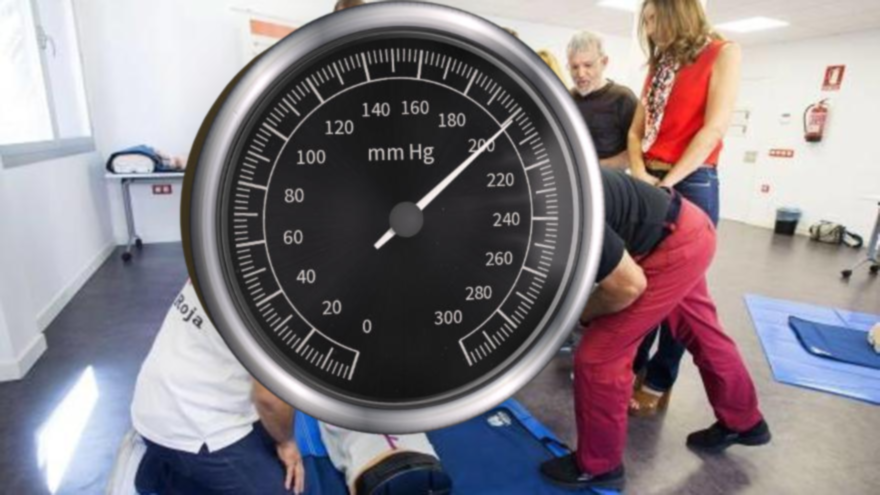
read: {"value": 200, "unit": "mmHg"}
